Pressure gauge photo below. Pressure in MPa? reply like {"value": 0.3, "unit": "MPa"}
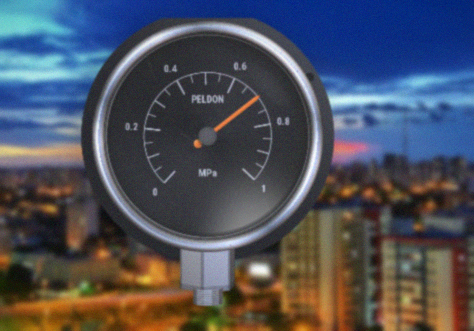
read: {"value": 0.7, "unit": "MPa"}
